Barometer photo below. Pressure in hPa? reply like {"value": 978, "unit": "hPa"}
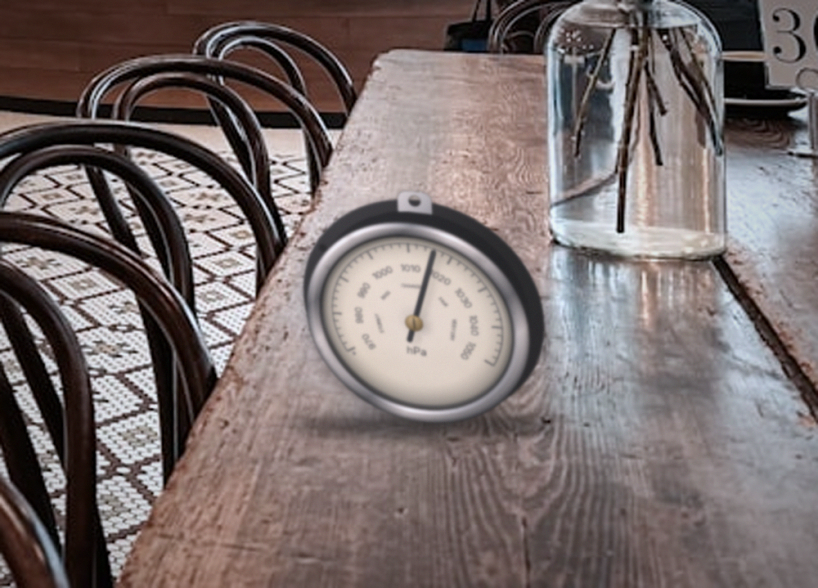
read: {"value": 1016, "unit": "hPa"}
